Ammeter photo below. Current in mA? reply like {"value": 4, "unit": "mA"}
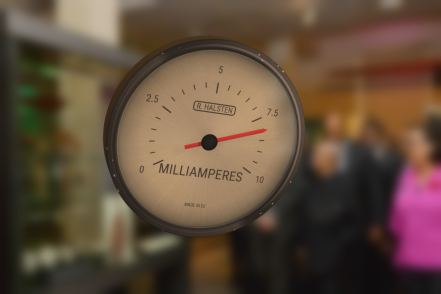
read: {"value": 8, "unit": "mA"}
